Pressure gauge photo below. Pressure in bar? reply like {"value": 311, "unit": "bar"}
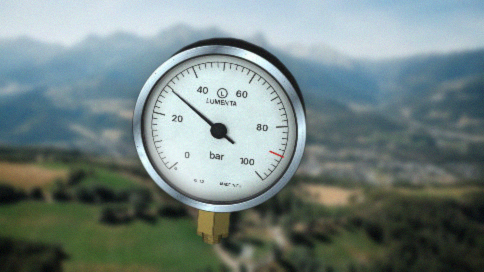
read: {"value": 30, "unit": "bar"}
